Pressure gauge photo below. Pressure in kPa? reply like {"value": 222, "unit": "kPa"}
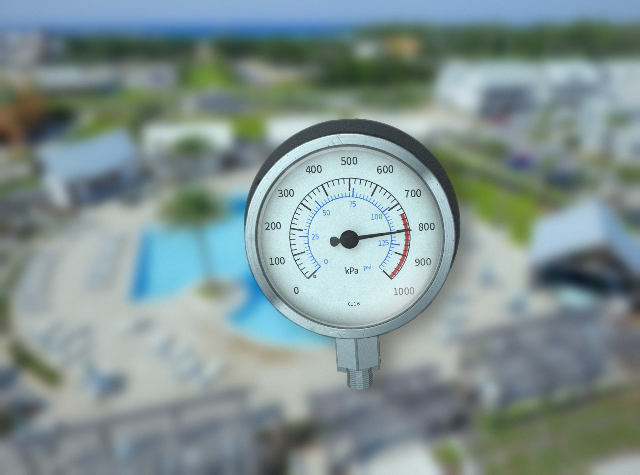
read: {"value": 800, "unit": "kPa"}
